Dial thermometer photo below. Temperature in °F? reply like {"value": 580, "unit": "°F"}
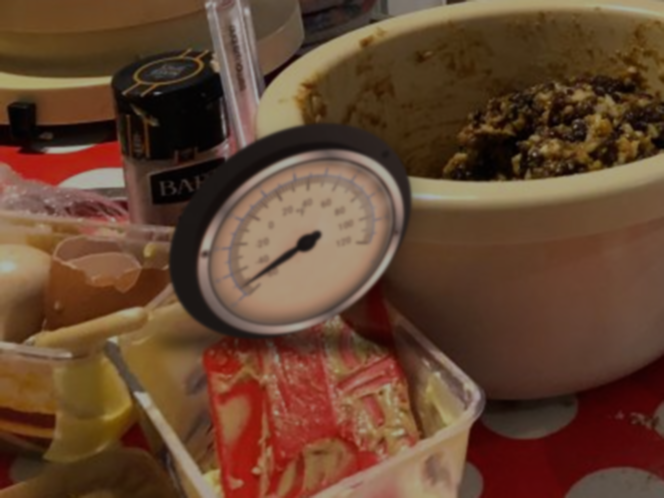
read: {"value": -50, "unit": "°F"}
